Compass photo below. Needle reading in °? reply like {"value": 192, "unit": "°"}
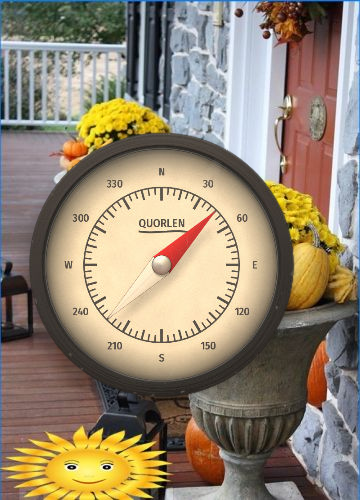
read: {"value": 45, "unit": "°"}
